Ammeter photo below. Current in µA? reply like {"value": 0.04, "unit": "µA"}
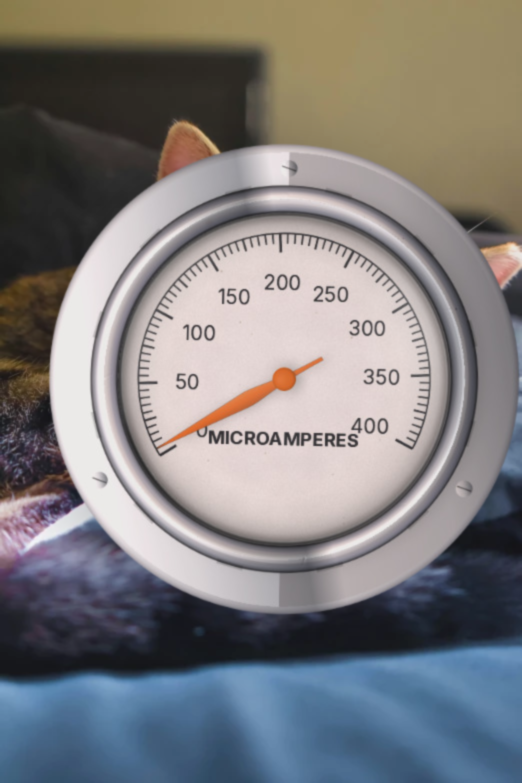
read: {"value": 5, "unit": "µA"}
